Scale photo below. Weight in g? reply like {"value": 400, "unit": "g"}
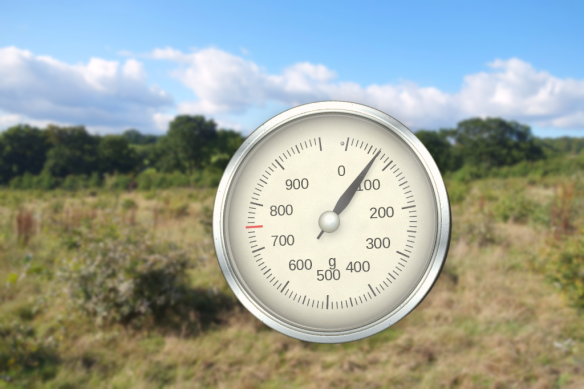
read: {"value": 70, "unit": "g"}
